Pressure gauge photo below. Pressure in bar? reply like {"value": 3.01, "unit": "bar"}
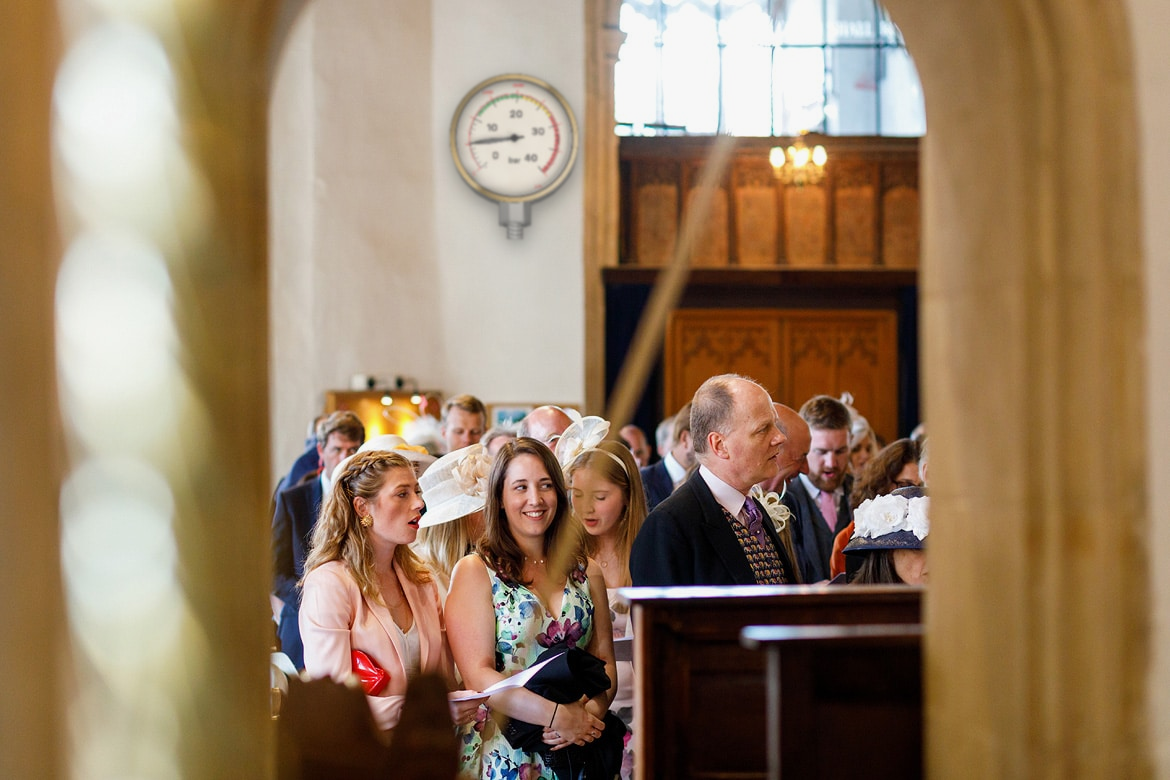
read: {"value": 5, "unit": "bar"}
